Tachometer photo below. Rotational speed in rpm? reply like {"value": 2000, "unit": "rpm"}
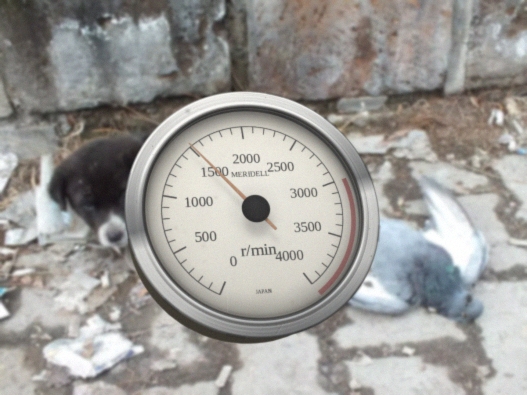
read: {"value": 1500, "unit": "rpm"}
